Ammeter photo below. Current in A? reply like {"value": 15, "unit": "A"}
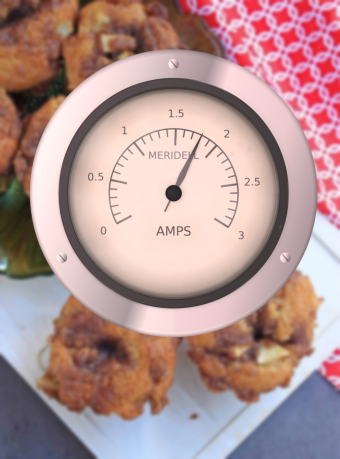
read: {"value": 1.8, "unit": "A"}
